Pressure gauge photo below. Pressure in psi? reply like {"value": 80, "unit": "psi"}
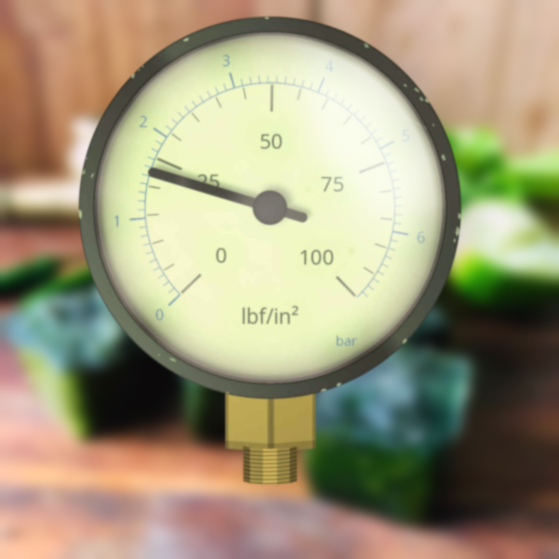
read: {"value": 22.5, "unit": "psi"}
